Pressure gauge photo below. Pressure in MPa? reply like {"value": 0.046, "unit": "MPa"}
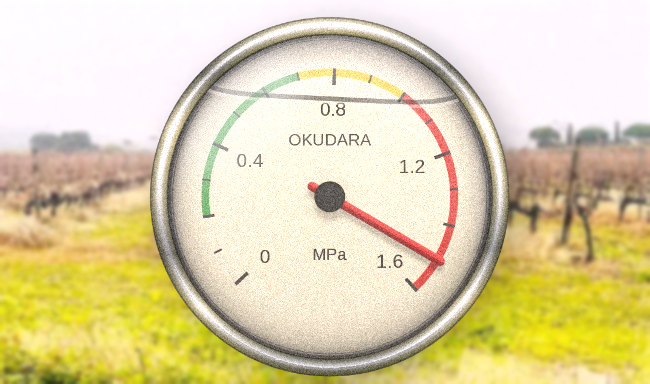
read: {"value": 1.5, "unit": "MPa"}
